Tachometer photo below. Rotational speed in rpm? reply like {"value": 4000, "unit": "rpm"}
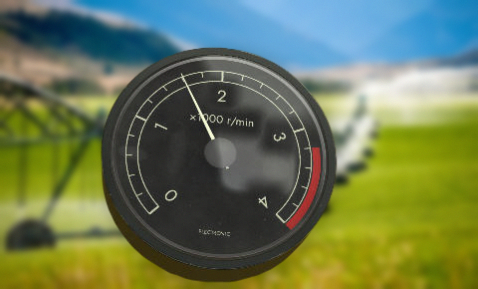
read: {"value": 1600, "unit": "rpm"}
